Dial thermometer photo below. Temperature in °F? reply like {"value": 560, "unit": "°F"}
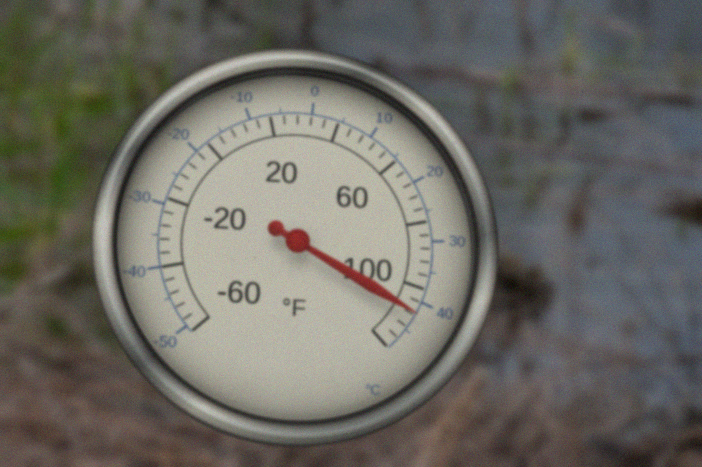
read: {"value": 108, "unit": "°F"}
